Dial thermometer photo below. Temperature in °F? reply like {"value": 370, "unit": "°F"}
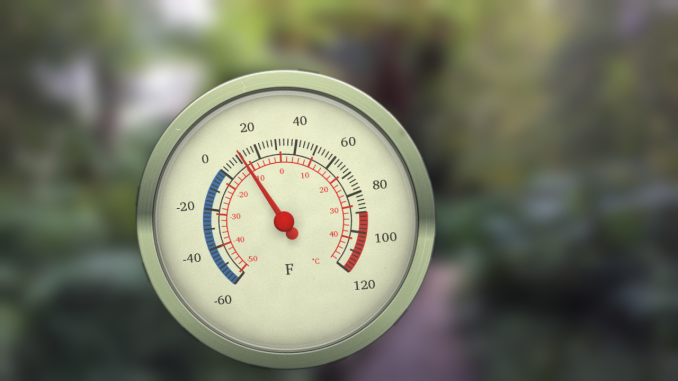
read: {"value": 12, "unit": "°F"}
